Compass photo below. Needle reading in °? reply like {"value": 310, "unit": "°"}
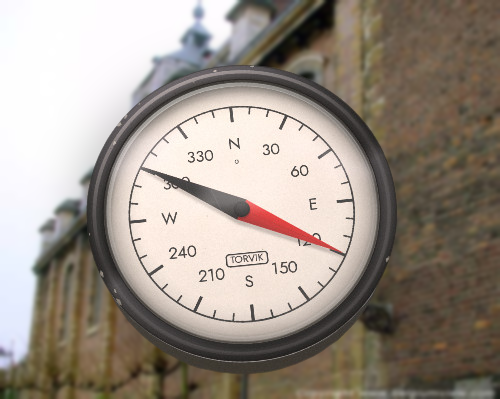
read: {"value": 120, "unit": "°"}
